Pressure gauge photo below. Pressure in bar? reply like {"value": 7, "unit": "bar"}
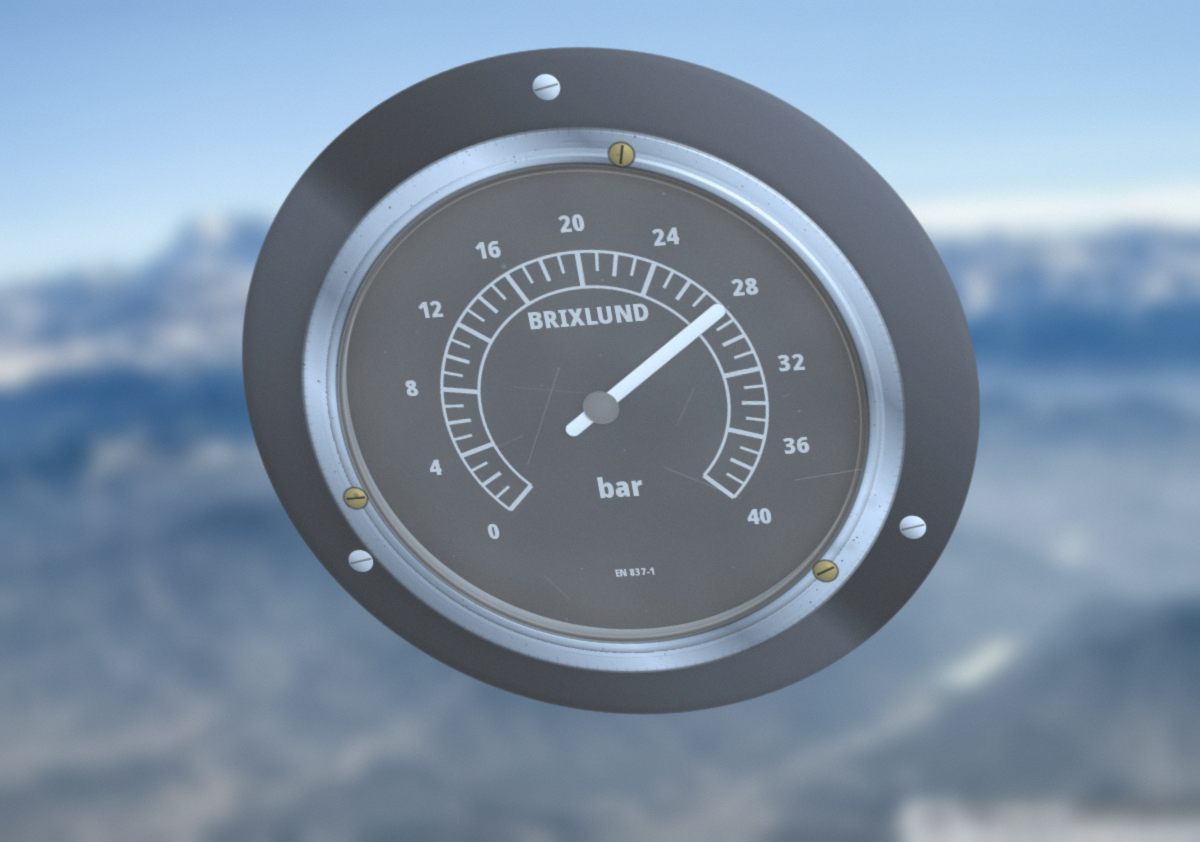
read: {"value": 28, "unit": "bar"}
